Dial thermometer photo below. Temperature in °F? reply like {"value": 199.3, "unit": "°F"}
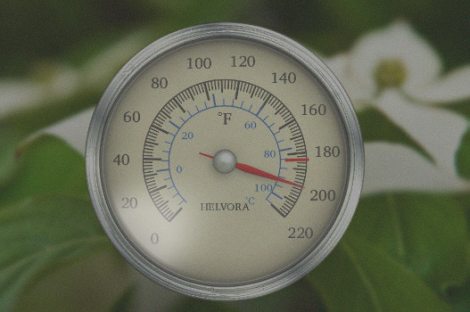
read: {"value": 200, "unit": "°F"}
